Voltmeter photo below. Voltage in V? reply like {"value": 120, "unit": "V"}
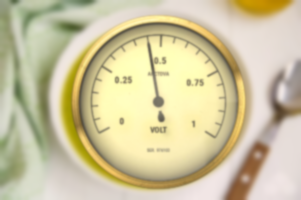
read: {"value": 0.45, "unit": "V"}
